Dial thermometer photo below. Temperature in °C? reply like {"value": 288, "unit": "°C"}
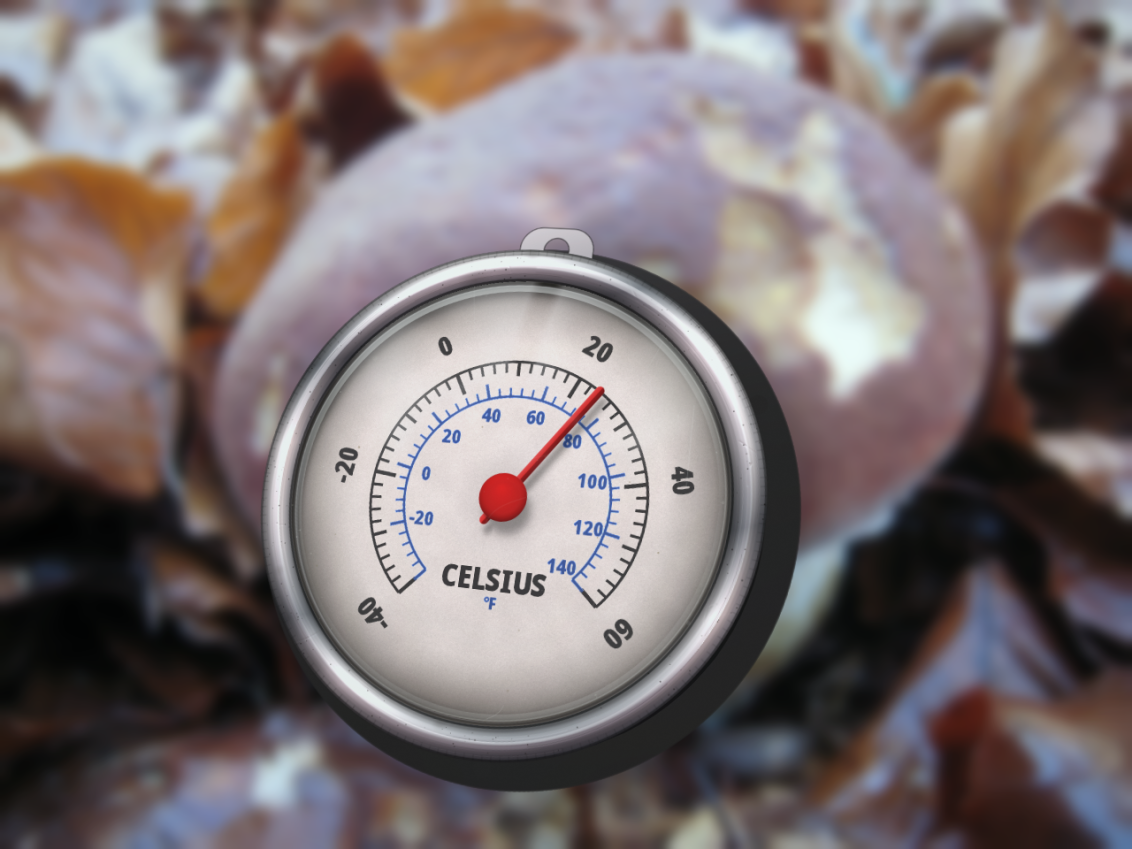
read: {"value": 24, "unit": "°C"}
